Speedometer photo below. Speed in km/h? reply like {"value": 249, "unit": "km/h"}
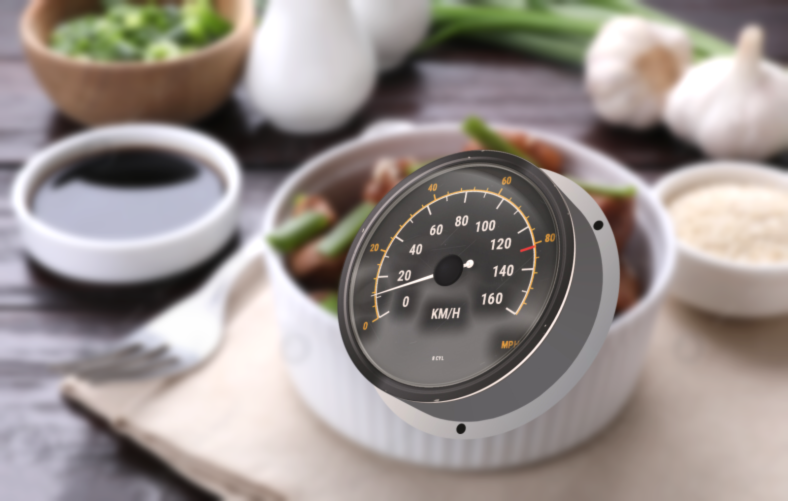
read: {"value": 10, "unit": "km/h"}
